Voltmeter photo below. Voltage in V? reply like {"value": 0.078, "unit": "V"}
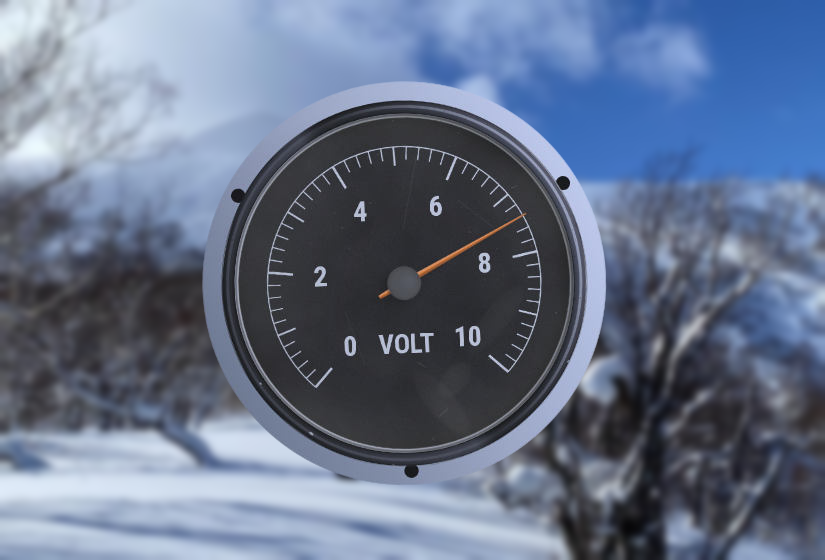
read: {"value": 7.4, "unit": "V"}
